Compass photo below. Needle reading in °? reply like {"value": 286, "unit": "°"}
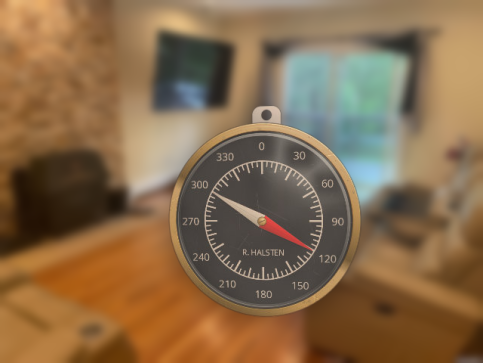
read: {"value": 120, "unit": "°"}
